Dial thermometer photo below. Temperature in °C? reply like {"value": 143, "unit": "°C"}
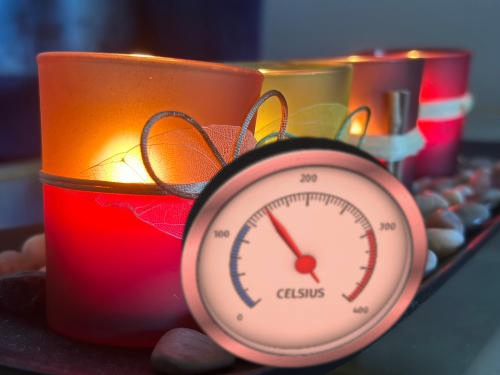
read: {"value": 150, "unit": "°C"}
